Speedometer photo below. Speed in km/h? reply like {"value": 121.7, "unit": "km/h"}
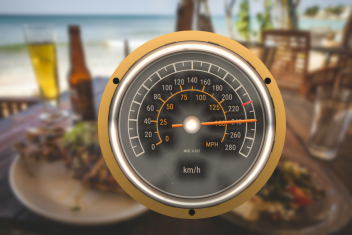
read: {"value": 240, "unit": "km/h"}
